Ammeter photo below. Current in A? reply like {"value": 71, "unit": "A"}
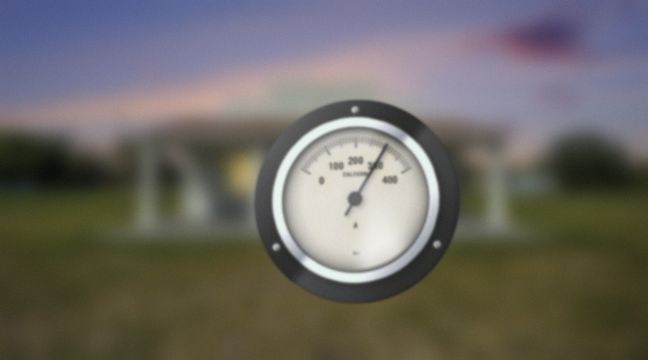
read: {"value": 300, "unit": "A"}
